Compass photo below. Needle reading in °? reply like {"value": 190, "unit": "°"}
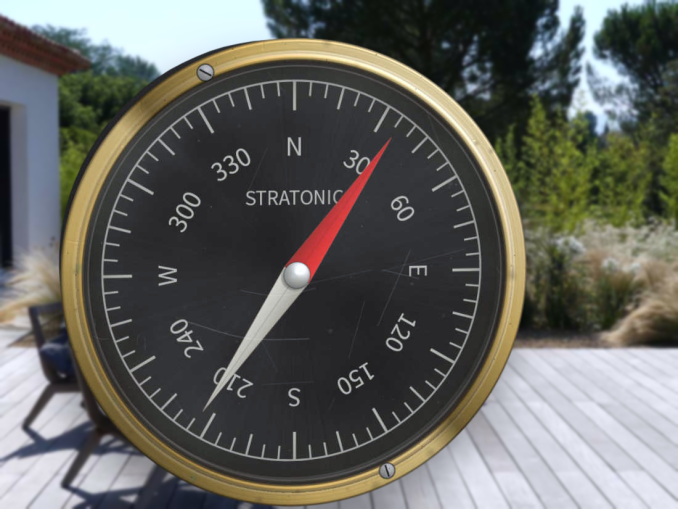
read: {"value": 35, "unit": "°"}
